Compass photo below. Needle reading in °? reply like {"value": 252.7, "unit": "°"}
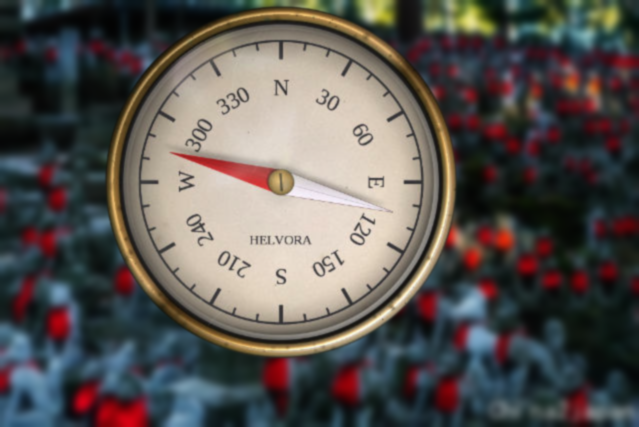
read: {"value": 285, "unit": "°"}
